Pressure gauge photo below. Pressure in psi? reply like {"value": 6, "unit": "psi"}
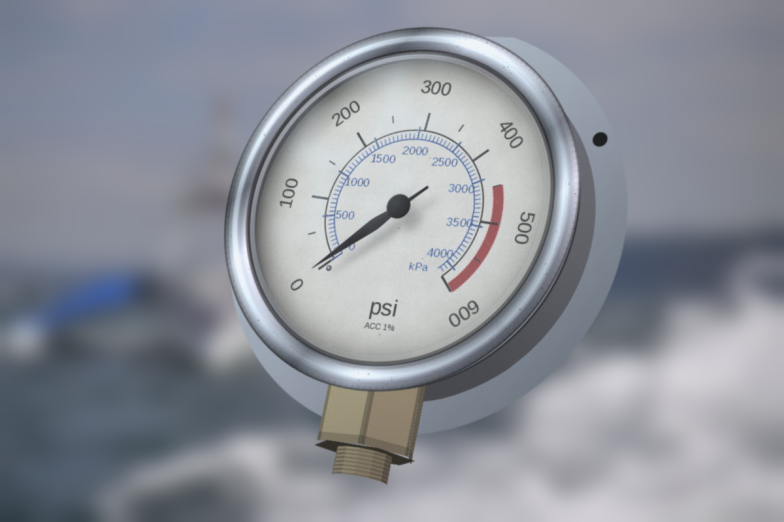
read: {"value": 0, "unit": "psi"}
